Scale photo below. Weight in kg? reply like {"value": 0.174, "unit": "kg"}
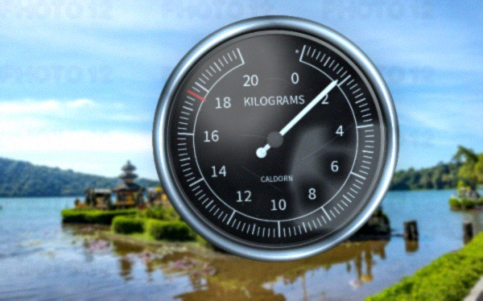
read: {"value": 1.8, "unit": "kg"}
